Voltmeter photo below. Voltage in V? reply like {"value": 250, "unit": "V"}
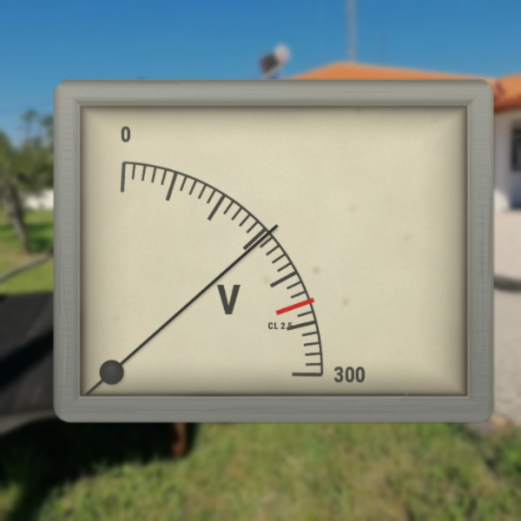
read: {"value": 155, "unit": "V"}
